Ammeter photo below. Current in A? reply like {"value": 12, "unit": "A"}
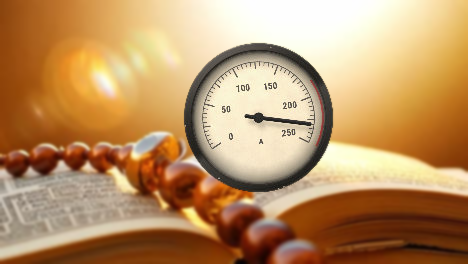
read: {"value": 230, "unit": "A"}
